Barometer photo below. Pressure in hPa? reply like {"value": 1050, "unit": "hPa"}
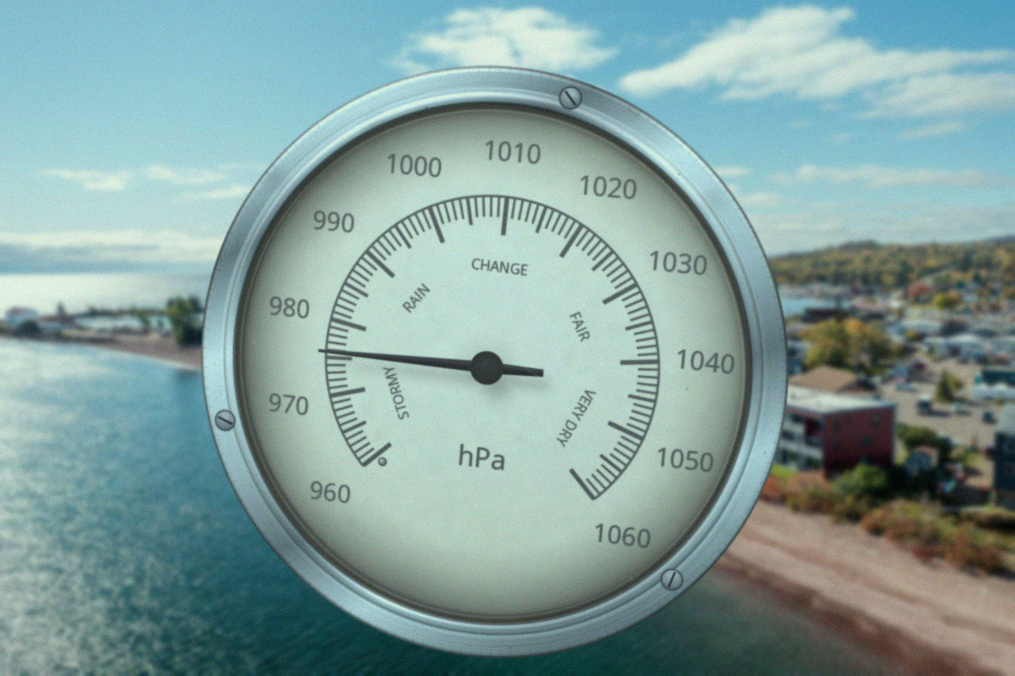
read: {"value": 976, "unit": "hPa"}
